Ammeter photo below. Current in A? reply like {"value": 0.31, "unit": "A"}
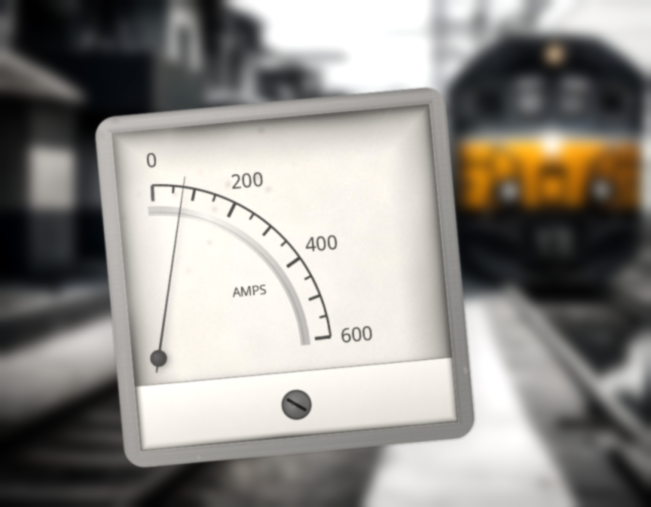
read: {"value": 75, "unit": "A"}
